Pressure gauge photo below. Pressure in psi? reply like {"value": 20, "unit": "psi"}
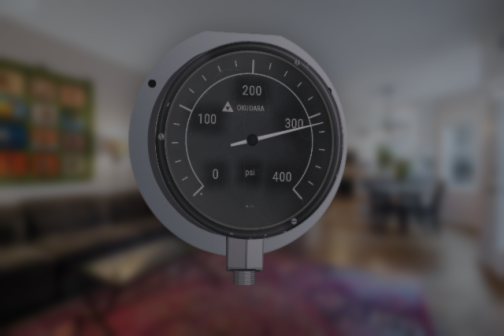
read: {"value": 310, "unit": "psi"}
